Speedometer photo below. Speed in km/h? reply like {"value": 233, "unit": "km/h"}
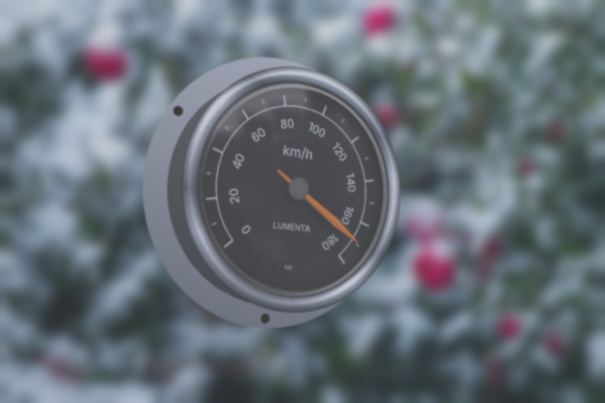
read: {"value": 170, "unit": "km/h"}
